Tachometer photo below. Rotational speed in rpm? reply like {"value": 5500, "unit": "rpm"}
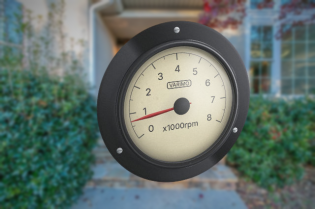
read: {"value": 750, "unit": "rpm"}
